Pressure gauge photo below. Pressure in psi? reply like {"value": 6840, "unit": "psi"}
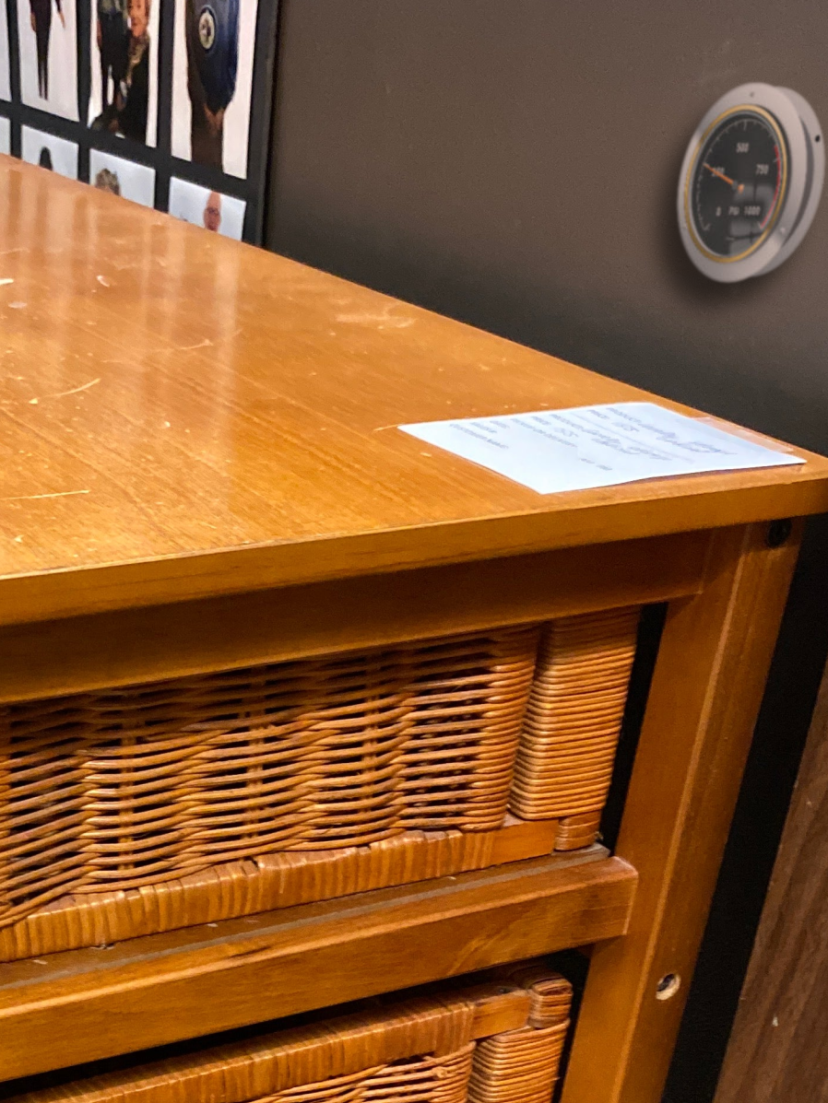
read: {"value": 250, "unit": "psi"}
